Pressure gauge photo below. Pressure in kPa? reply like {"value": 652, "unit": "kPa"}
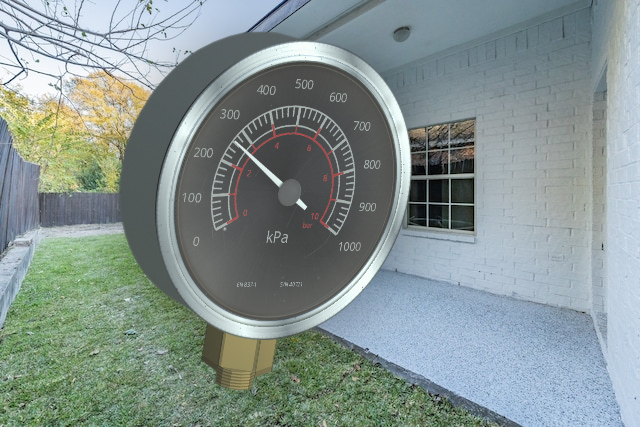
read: {"value": 260, "unit": "kPa"}
